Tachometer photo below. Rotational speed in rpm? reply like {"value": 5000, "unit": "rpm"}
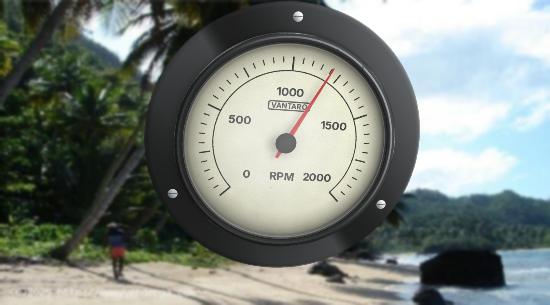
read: {"value": 1200, "unit": "rpm"}
